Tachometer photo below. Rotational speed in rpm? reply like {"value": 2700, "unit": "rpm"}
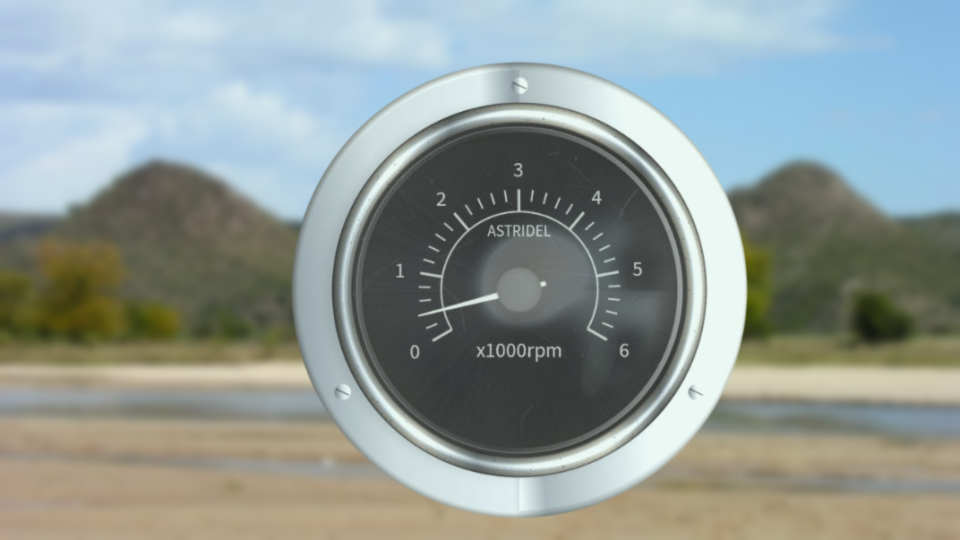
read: {"value": 400, "unit": "rpm"}
